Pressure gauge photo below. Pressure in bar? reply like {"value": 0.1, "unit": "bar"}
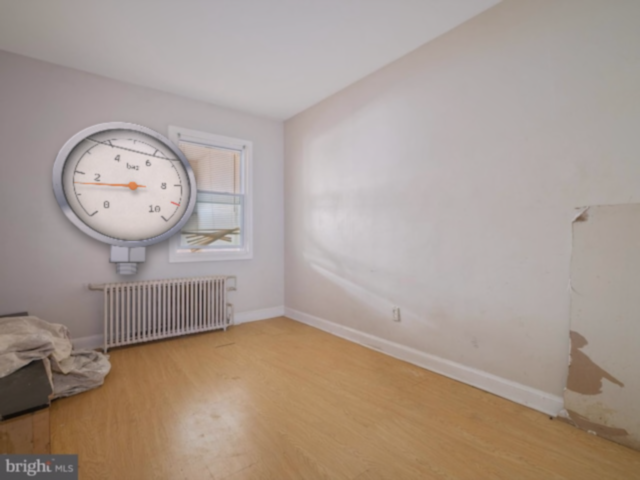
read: {"value": 1.5, "unit": "bar"}
